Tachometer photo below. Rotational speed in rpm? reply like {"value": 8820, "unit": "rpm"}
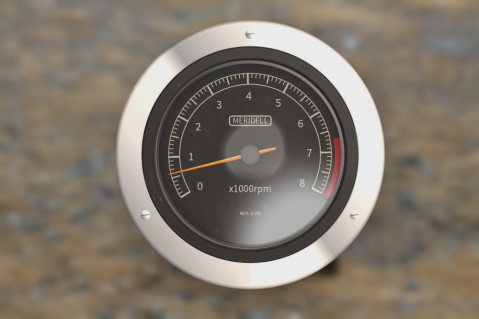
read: {"value": 600, "unit": "rpm"}
